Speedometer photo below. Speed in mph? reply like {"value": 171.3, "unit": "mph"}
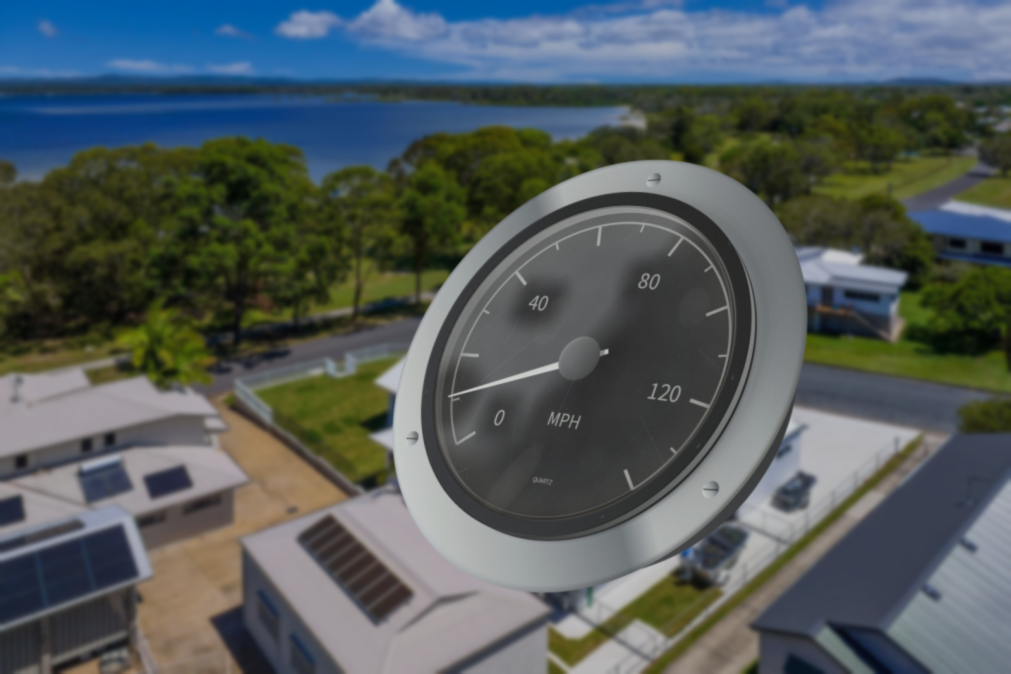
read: {"value": 10, "unit": "mph"}
